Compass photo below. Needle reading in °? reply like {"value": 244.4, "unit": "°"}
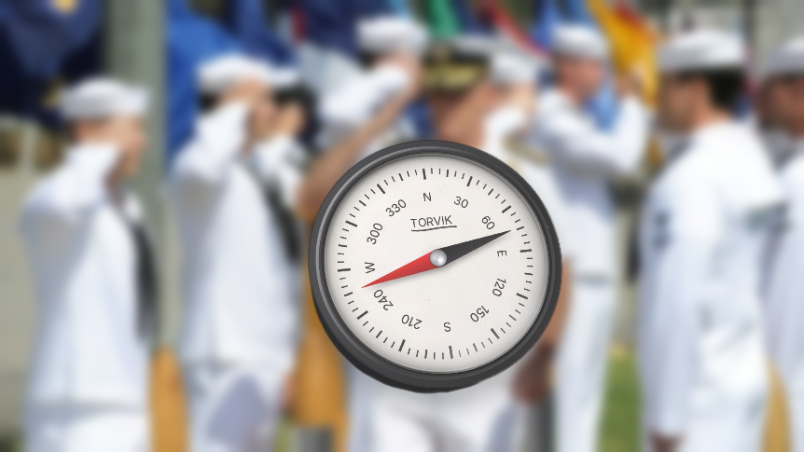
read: {"value": 255, "unit": "°"}
